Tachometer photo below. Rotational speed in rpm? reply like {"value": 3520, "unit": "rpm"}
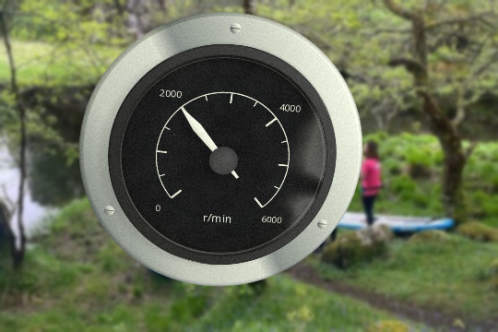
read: {"value": 2000, "unit": "rpm"}
